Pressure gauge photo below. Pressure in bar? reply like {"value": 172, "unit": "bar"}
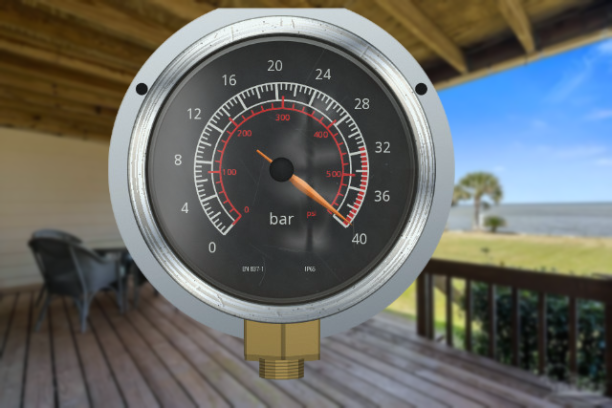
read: {"value": 39.5, "unit": "bar"}
